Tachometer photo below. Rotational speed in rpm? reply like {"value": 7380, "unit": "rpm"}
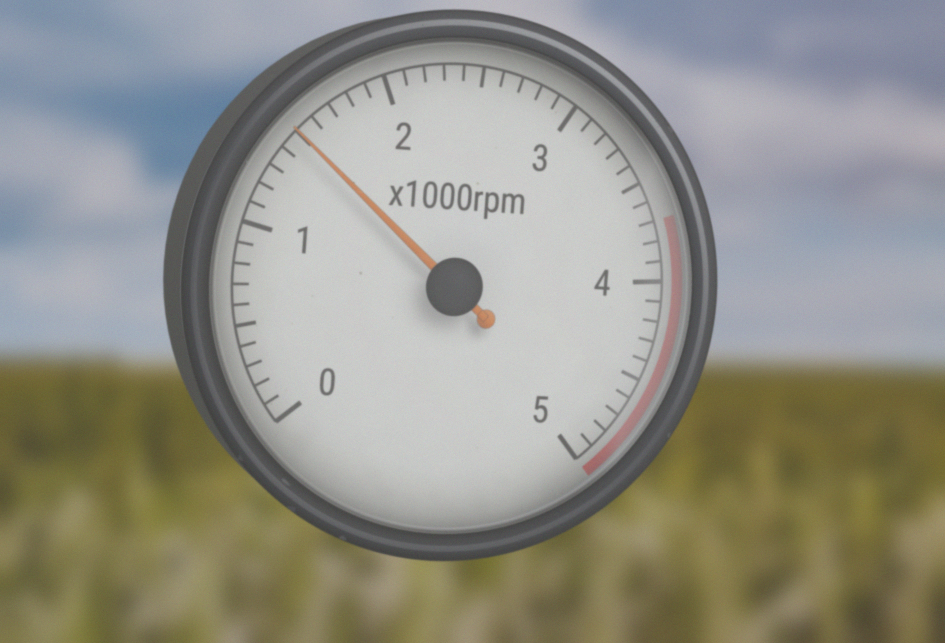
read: {"value": 1500, "unit": "rpm"}
